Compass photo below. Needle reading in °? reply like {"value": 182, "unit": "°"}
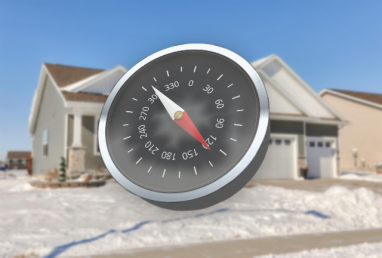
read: {"value": 127.5, "unit": "°"}
